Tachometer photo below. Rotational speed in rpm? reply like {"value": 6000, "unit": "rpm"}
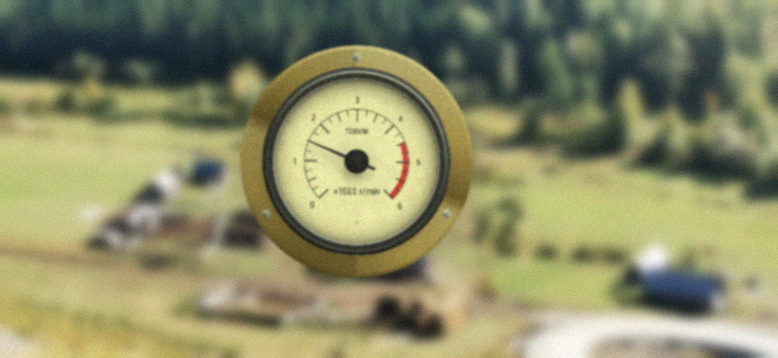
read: {"value": 1500, "unit": "rpm"}
